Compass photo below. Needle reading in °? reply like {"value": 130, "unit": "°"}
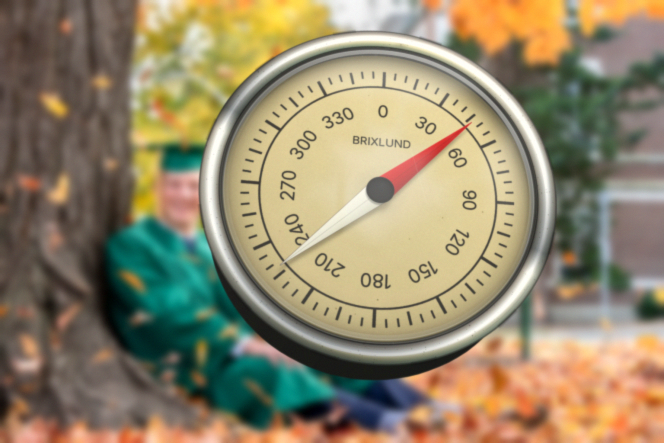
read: {"value": 47.5, "unit": "°"}
